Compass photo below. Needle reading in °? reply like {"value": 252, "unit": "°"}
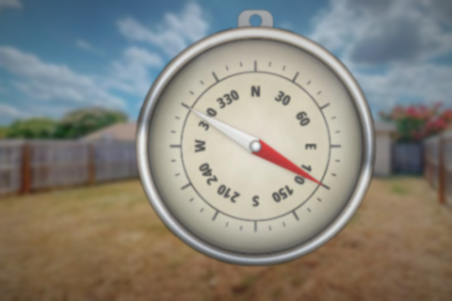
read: {"value": 120, "unit": "°"}
